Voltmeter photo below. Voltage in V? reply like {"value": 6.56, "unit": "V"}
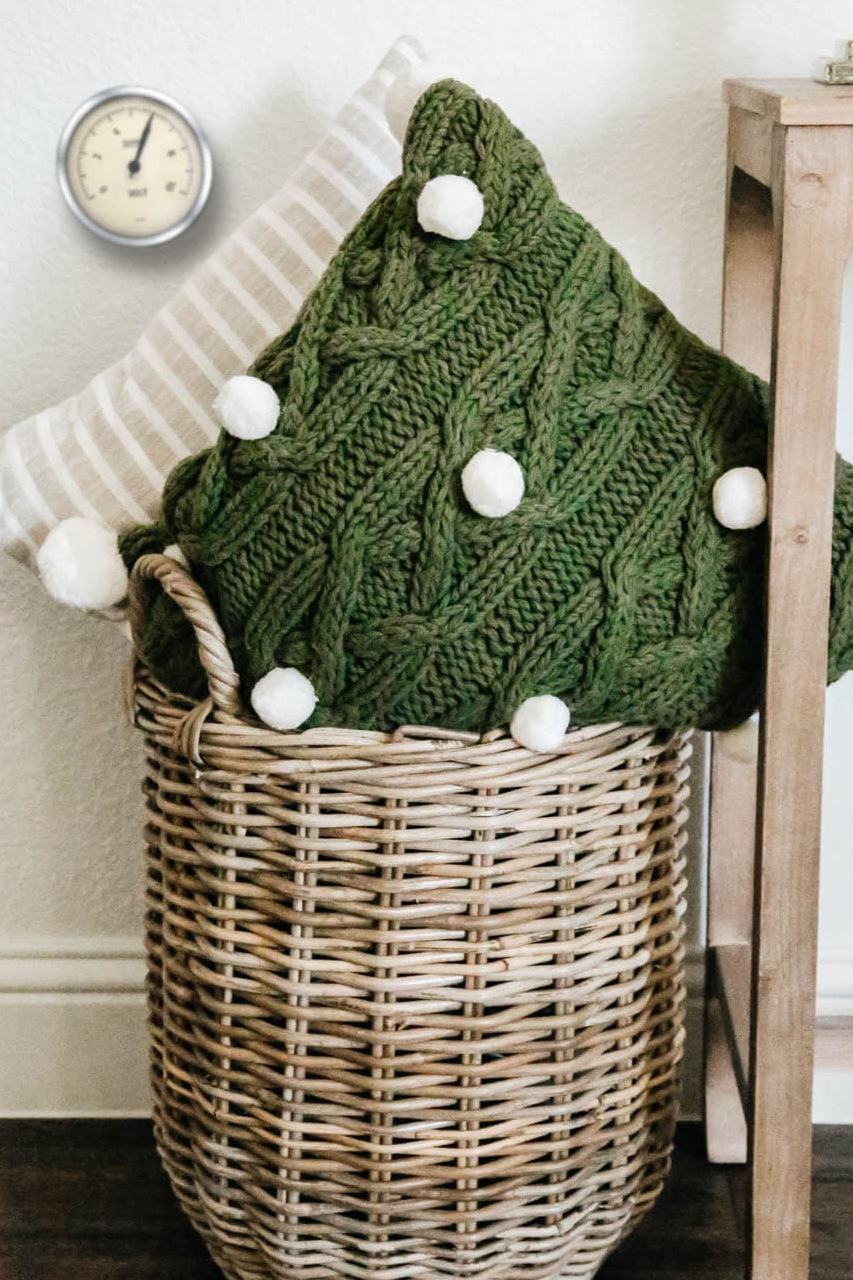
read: {"value": 6, "unit": "V"}
